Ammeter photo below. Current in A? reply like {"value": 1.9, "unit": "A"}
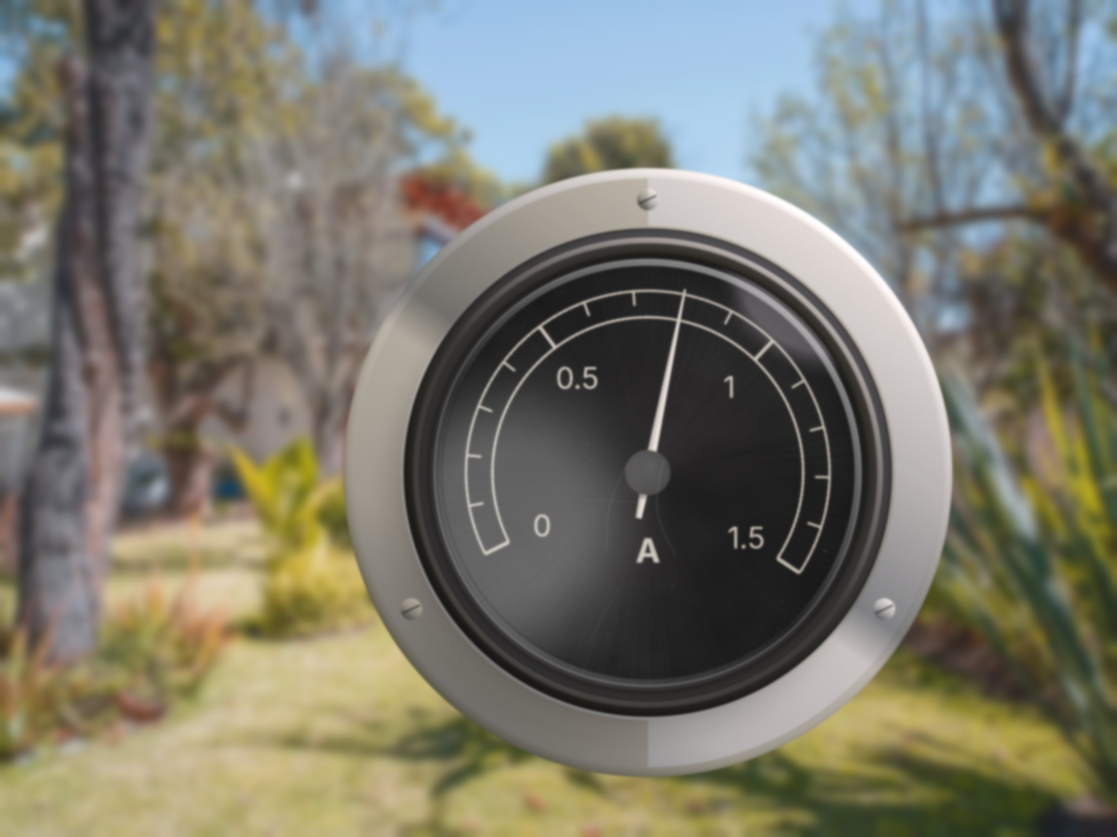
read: {"value": 0.8, "unit": "A"}
